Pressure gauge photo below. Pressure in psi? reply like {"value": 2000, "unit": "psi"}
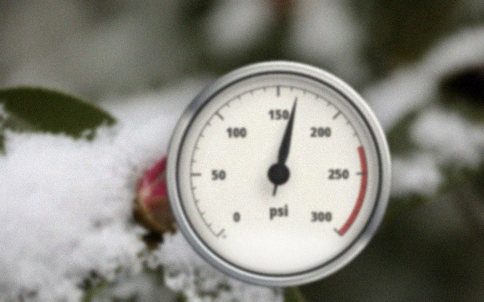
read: {"value": 165, "unit": "psi"}
